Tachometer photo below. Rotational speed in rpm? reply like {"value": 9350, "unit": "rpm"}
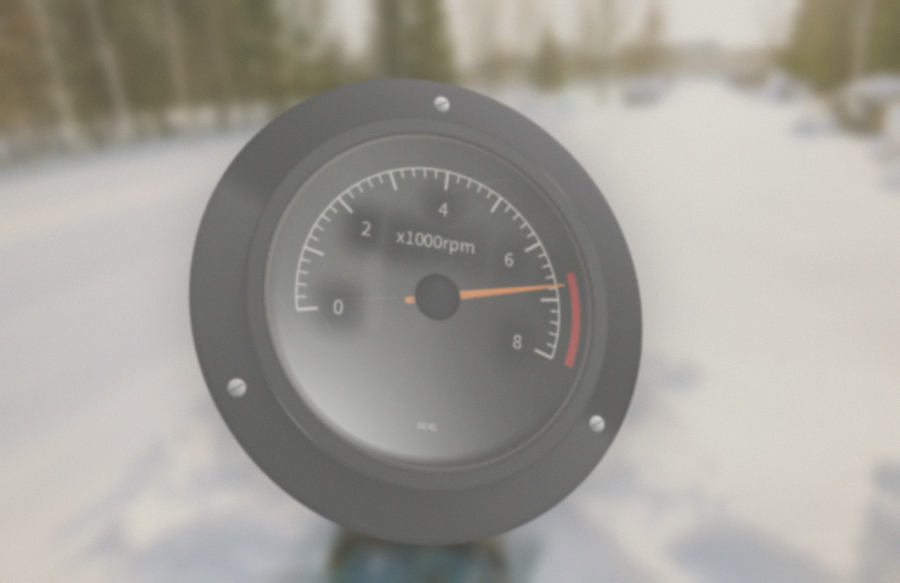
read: {"value": 6800, "unit": "rpm"}
